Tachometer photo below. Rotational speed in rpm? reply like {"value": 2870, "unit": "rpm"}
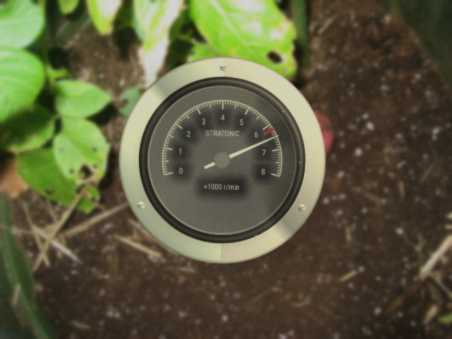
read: {"value": 6500, "unit": "rpm"}
